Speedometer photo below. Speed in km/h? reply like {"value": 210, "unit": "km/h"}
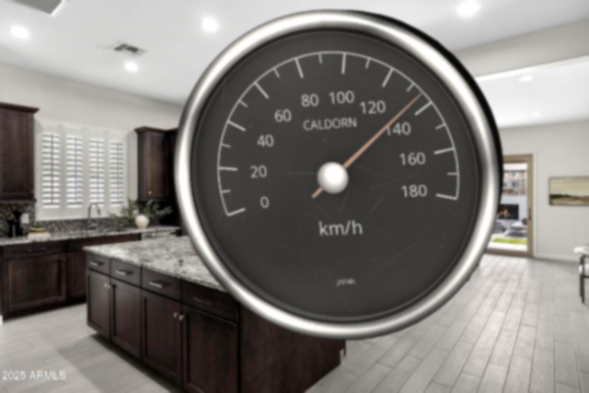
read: {"value": 135, "unit": "km/h"}
